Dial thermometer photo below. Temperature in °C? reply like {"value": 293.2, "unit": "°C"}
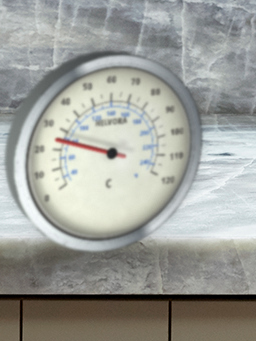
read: {"value": 25, "unit": "°C"}
